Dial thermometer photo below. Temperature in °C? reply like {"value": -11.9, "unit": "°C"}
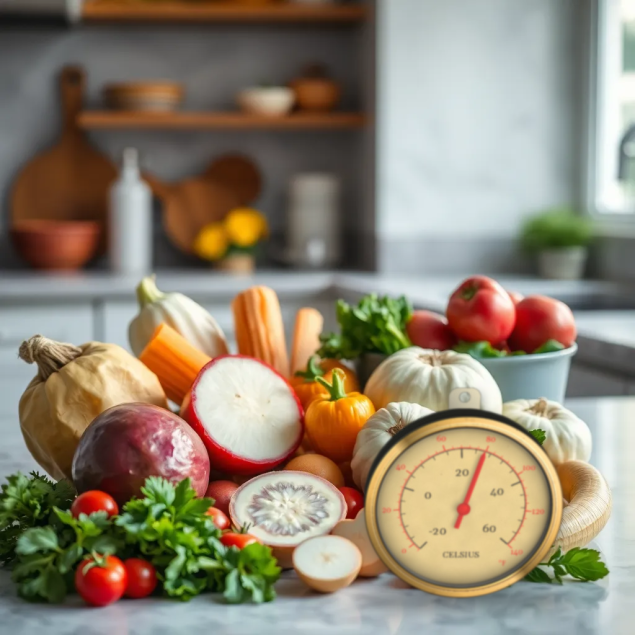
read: {"value": 26, "unit": "°C"}
